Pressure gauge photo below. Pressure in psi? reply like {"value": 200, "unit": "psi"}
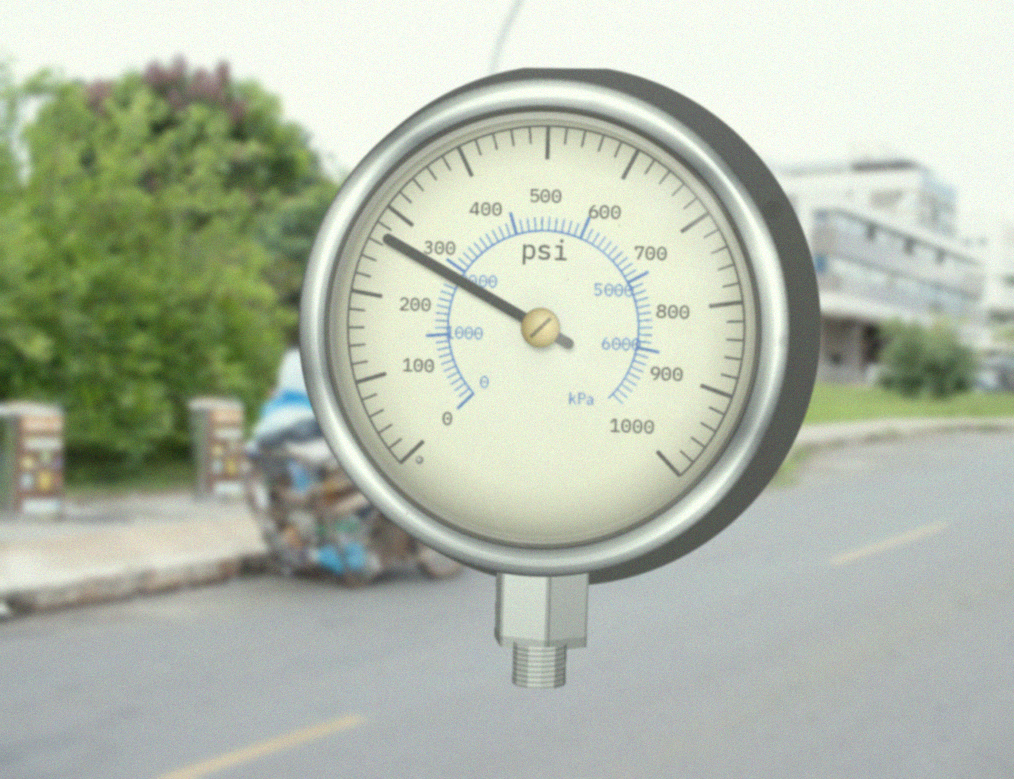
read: {"value": 270, "unit": "psi"}
